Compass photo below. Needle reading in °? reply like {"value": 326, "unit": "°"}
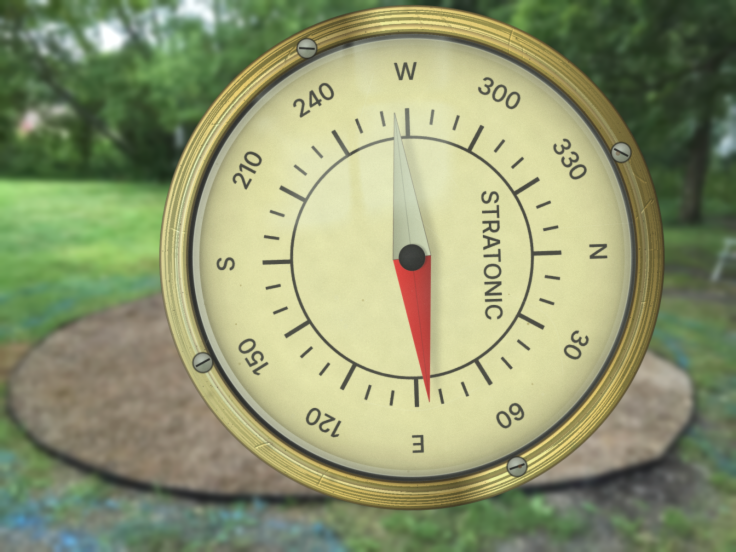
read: {"value": 85, "unit": "°"}
